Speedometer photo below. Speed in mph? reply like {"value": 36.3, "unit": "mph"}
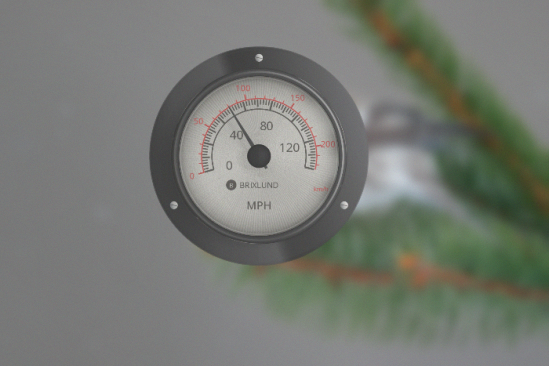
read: {"value": 50, "unit": "mph"}
